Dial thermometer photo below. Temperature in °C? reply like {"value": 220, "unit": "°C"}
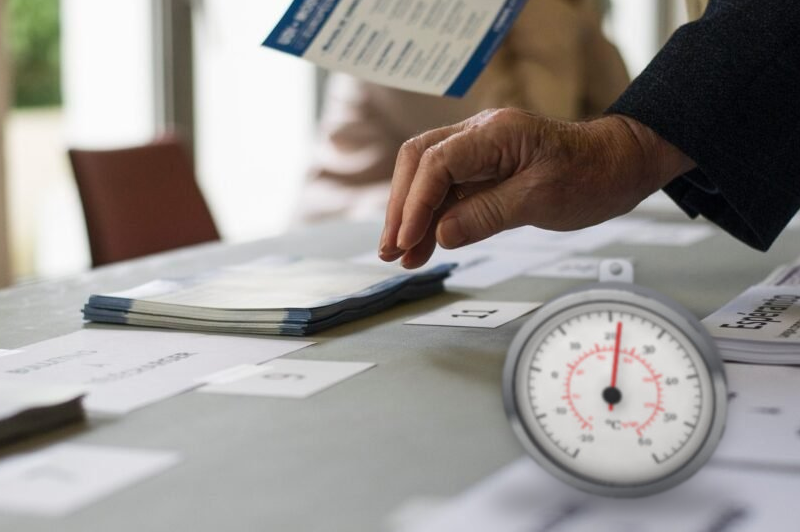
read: {"value": 22, "unit": "°C"}
